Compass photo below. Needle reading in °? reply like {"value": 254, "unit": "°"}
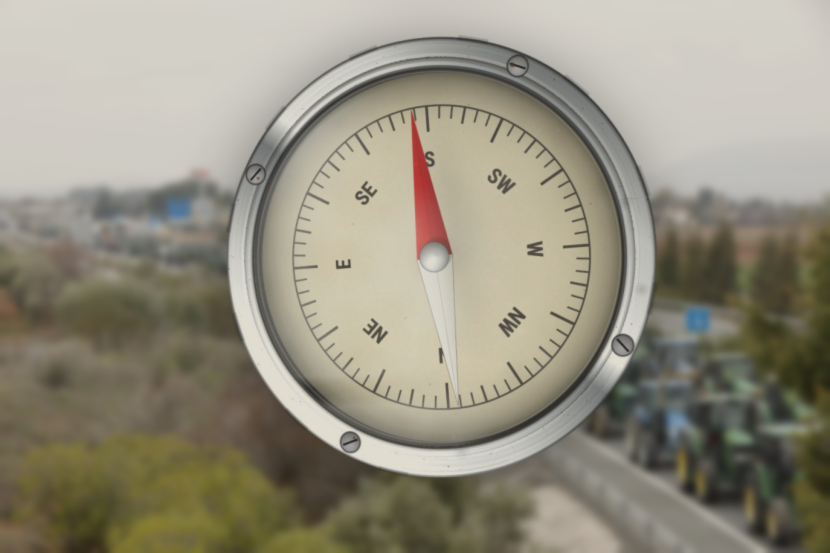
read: {"value": 175, "unit": "°"}
